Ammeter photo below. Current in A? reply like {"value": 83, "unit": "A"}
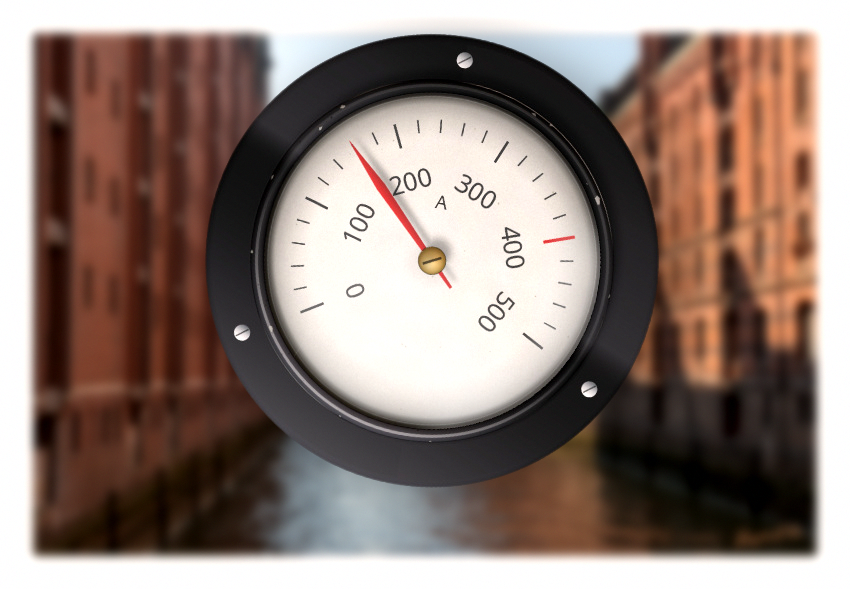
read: {"value": 160, "unit": "A"}
